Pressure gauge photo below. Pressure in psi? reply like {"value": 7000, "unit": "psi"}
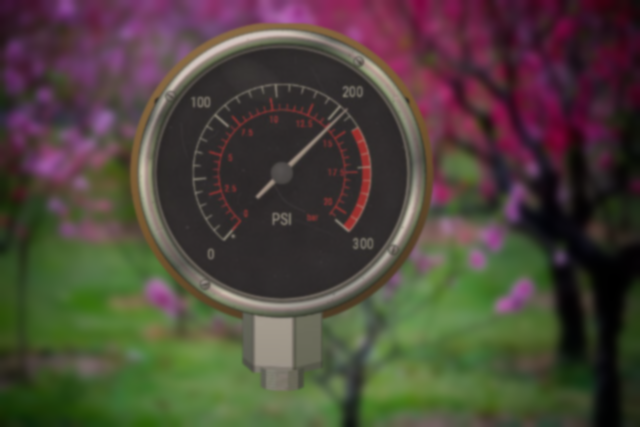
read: {"value": 205, "unit": "psi"}
